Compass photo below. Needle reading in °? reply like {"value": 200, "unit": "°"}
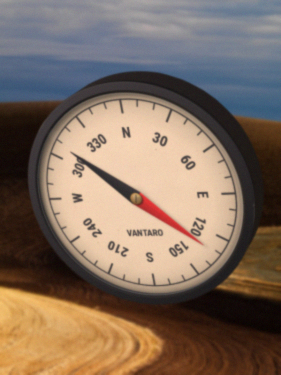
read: {"value": 130, "unit": "°"}
